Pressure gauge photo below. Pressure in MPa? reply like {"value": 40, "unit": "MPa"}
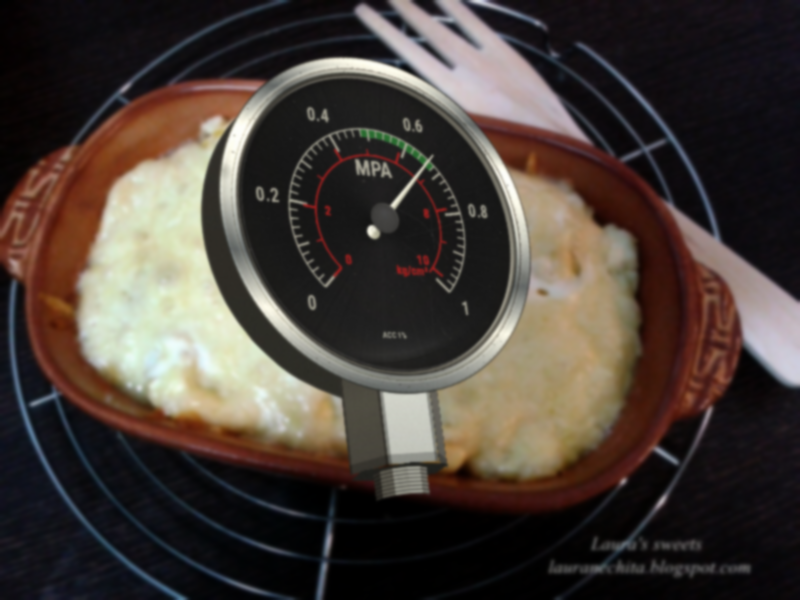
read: {"value": 0.66, "unit": "MPa"}
